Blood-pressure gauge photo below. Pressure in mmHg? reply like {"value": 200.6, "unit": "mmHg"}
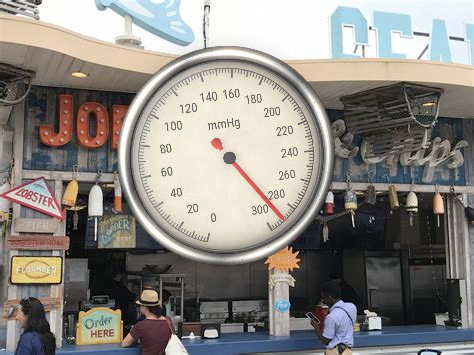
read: {"value": 290, "unit": "mmHg"}
